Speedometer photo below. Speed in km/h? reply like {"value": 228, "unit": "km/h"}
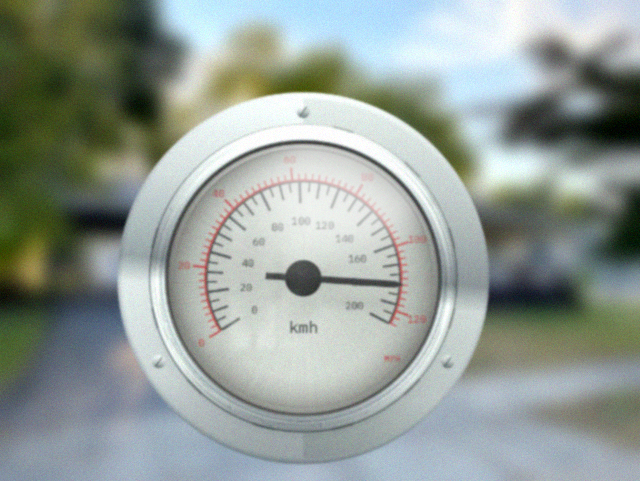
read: {"value": 180, "unit": "km/h"}
